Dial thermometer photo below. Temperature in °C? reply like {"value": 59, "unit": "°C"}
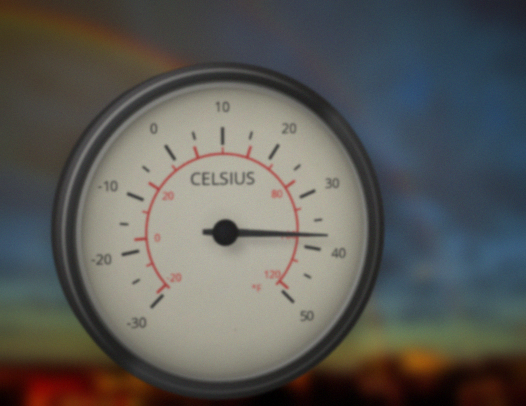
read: {"value": 37.5, "unit": "°C"}
